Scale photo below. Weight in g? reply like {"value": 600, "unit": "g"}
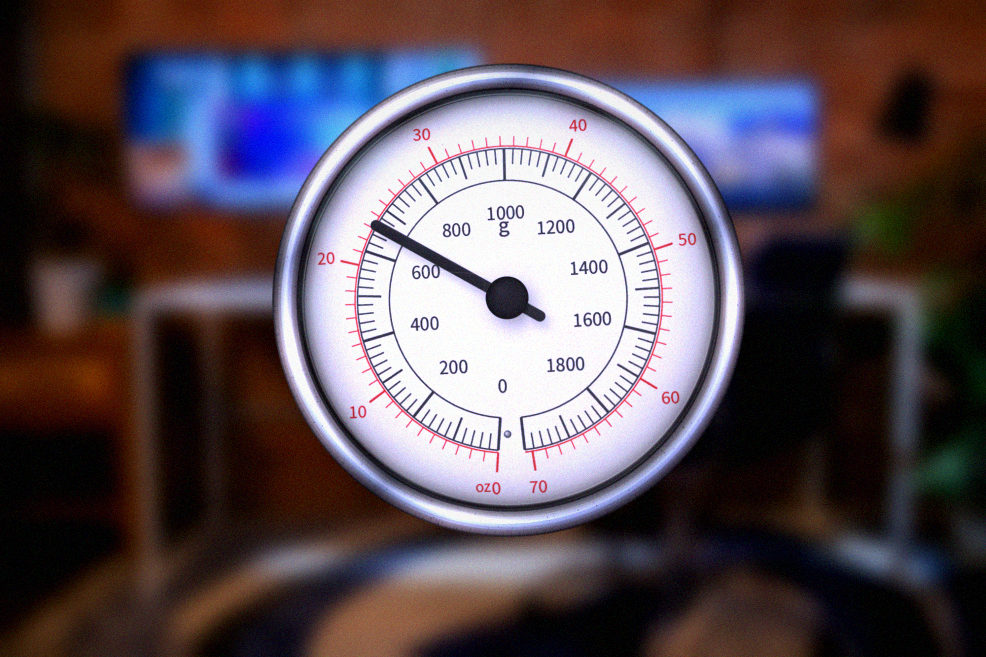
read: {"value": 660, "unit": "g"}
